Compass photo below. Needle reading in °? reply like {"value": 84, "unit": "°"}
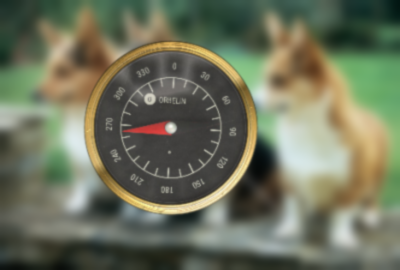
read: {"value": 262.5, "unit": "°"}
